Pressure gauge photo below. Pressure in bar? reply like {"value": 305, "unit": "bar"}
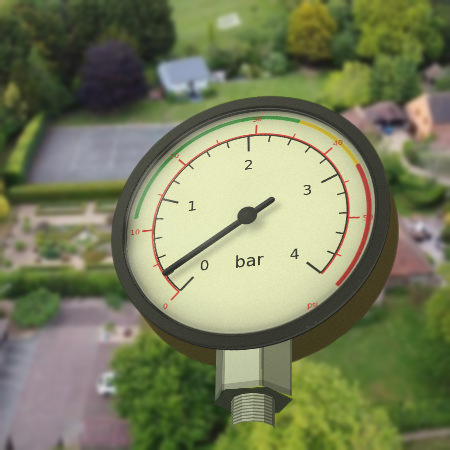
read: {"value": 0.2, "unit": "bar"}
